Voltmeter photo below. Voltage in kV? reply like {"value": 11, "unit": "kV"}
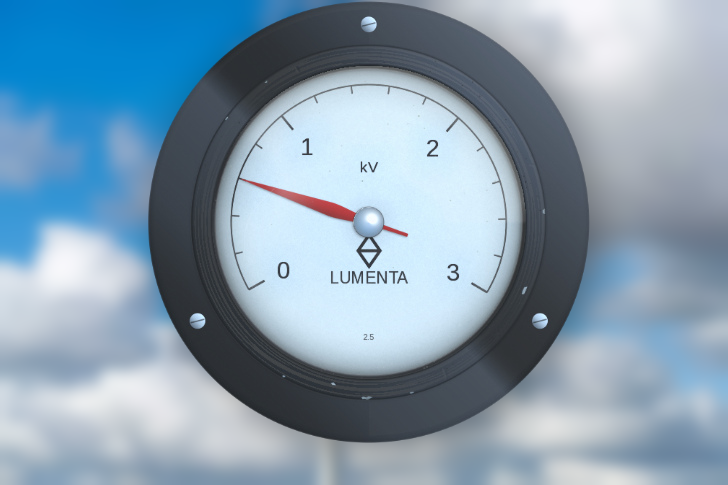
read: {"value": 0.6, "unit": "kV"}
